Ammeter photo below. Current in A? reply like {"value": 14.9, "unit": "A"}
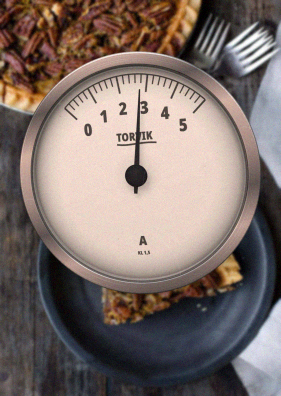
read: {"value": 2.8, "unit": "A"}
